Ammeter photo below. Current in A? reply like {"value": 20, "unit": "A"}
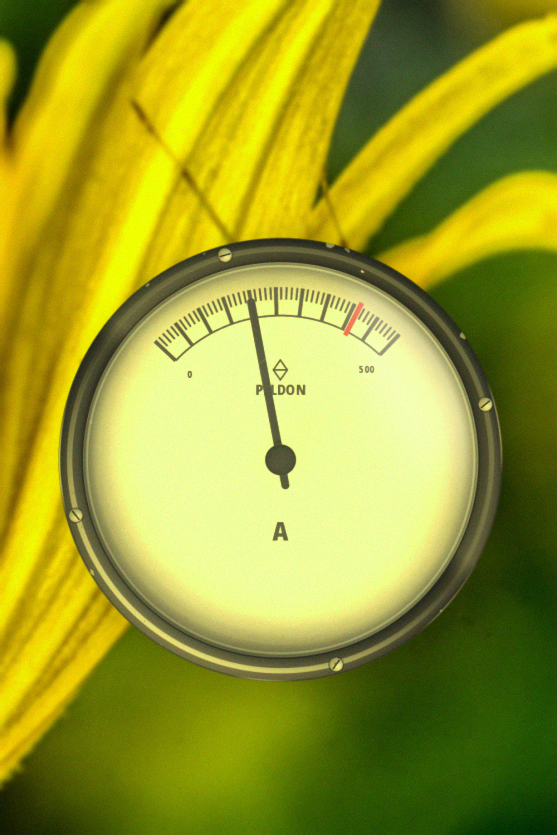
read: {"value": 200, "unit": "A"}
